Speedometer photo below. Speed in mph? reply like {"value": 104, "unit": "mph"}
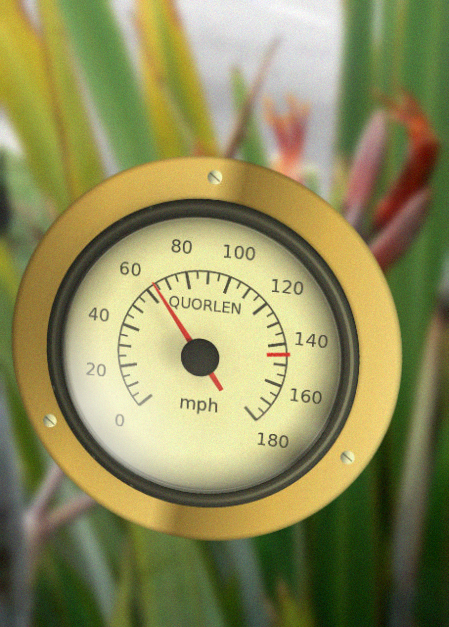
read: {"value": 65, "unit": "mph"}
